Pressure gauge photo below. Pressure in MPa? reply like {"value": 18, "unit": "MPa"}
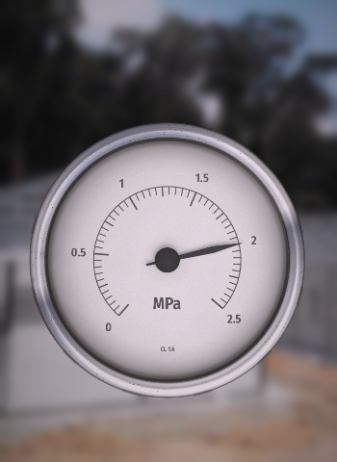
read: {"value": 2, "unit": "MPa"}
